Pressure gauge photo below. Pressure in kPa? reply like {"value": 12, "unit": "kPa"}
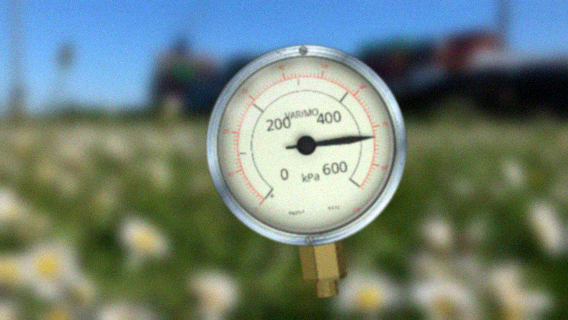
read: {"value": 500, "unit": "kPa"}
